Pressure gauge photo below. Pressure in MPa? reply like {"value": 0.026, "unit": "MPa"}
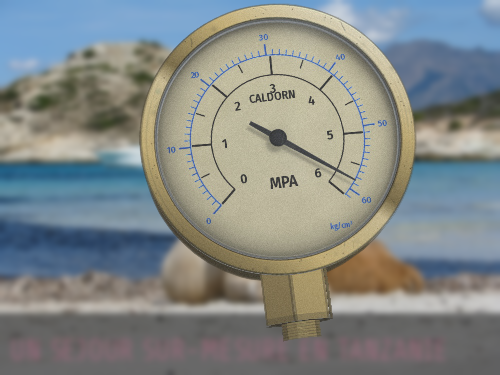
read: {"value": 5.75, "unit": "MPa"}
